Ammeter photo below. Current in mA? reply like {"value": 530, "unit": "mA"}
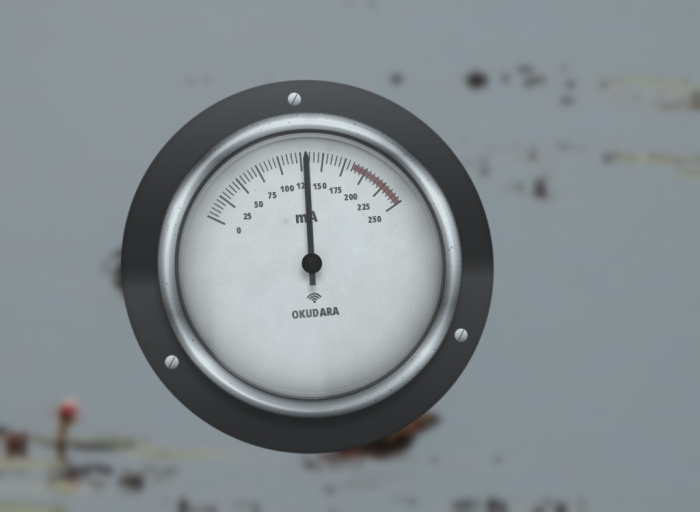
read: {"value": 130, "unit": "mA"}
